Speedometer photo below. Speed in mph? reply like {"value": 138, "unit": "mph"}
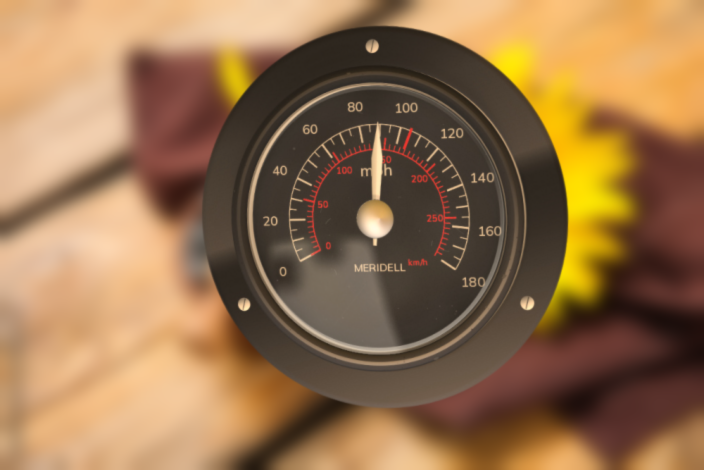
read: {"value": 90, "unit": "mph"}
